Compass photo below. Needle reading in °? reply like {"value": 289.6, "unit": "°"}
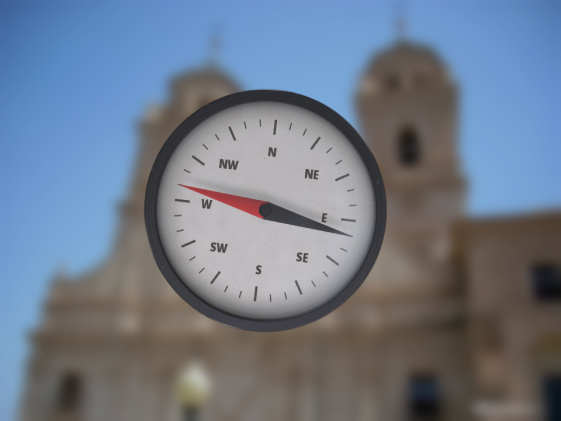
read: {"value": 280, "unit": "°"}
